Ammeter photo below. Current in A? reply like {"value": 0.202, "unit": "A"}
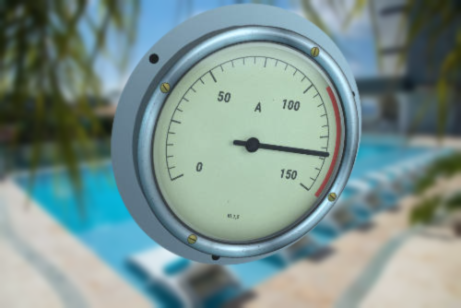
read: {"value": 132.5, "unit": "A"}
